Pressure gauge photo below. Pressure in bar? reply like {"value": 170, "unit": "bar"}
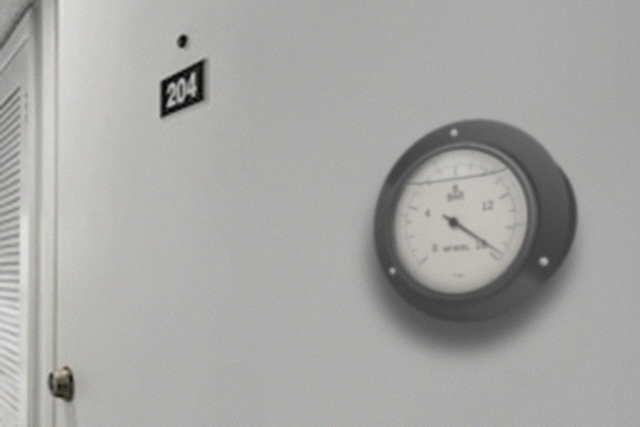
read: {"value": 15.5, "unit": "bar"}
